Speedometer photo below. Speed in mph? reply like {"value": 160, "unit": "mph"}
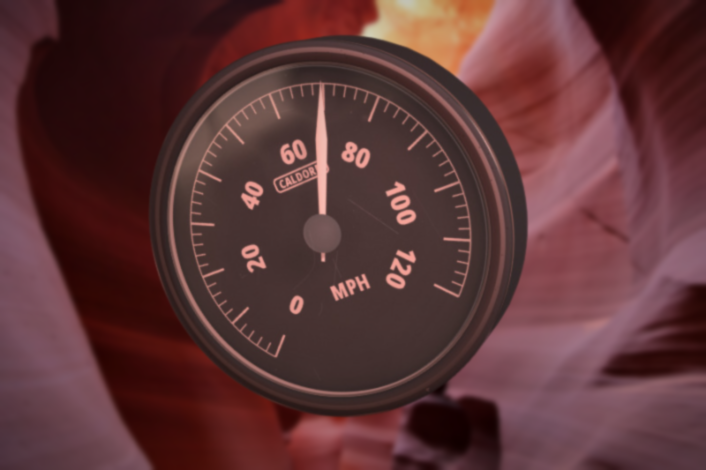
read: {"value": 70, "unit": "mph"}
